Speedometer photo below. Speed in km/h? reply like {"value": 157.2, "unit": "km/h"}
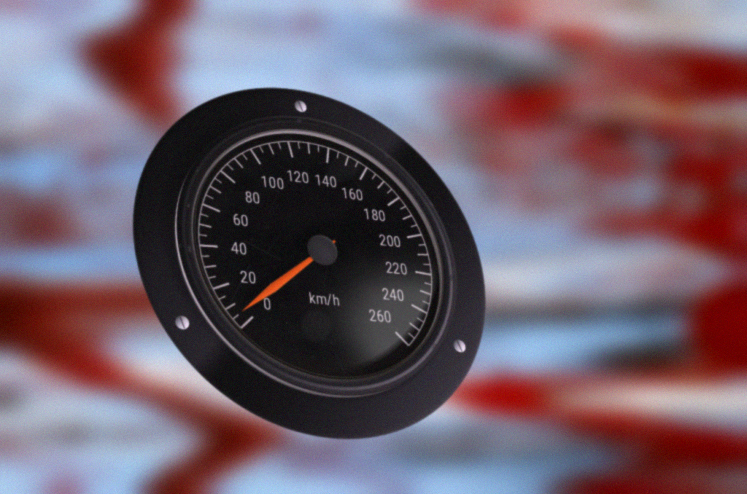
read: {"value": 5, "unit": "km/h"}
